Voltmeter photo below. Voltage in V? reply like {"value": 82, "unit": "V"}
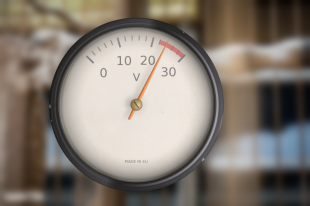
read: {"value": 24, "unit": "V"}
